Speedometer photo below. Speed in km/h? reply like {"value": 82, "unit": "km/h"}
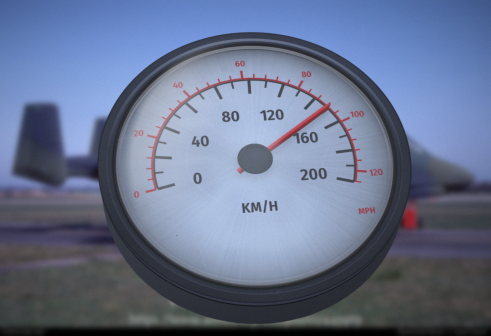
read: {"value": 150, "unit": "km/h"}
